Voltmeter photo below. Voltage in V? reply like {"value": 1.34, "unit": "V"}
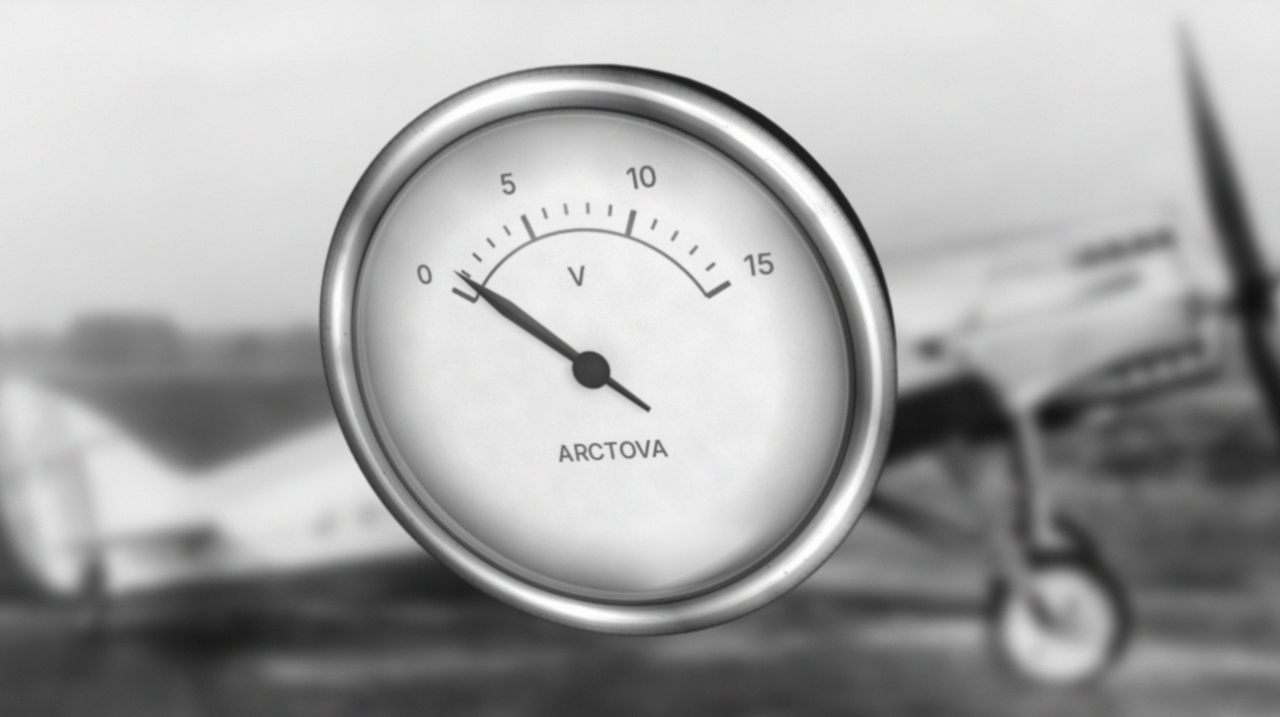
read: {"value": 1, "unit": "V"}
